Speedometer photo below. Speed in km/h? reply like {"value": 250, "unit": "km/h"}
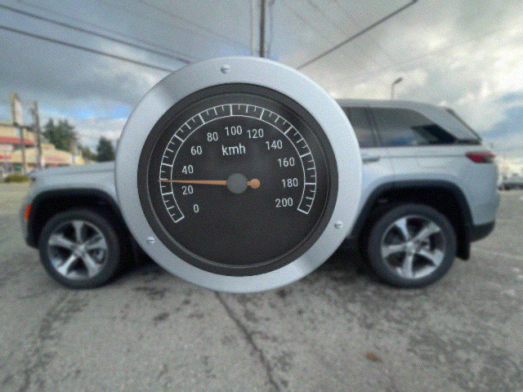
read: {"value": 30, "unit": "km/h"}
